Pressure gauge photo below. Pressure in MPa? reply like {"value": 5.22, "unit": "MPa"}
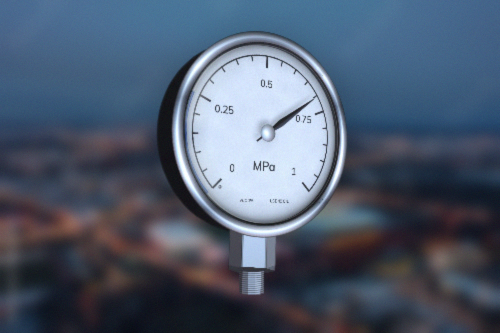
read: {"value": 0.7, "unit": "MPa"}
